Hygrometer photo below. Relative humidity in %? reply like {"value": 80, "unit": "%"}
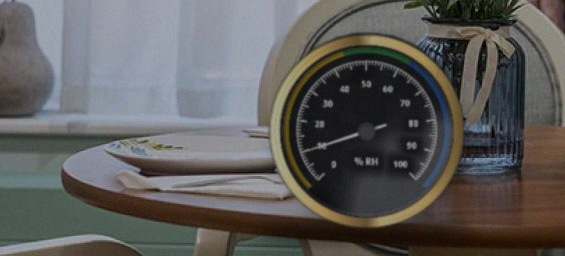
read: {"value": 10, "unit": "%"}
